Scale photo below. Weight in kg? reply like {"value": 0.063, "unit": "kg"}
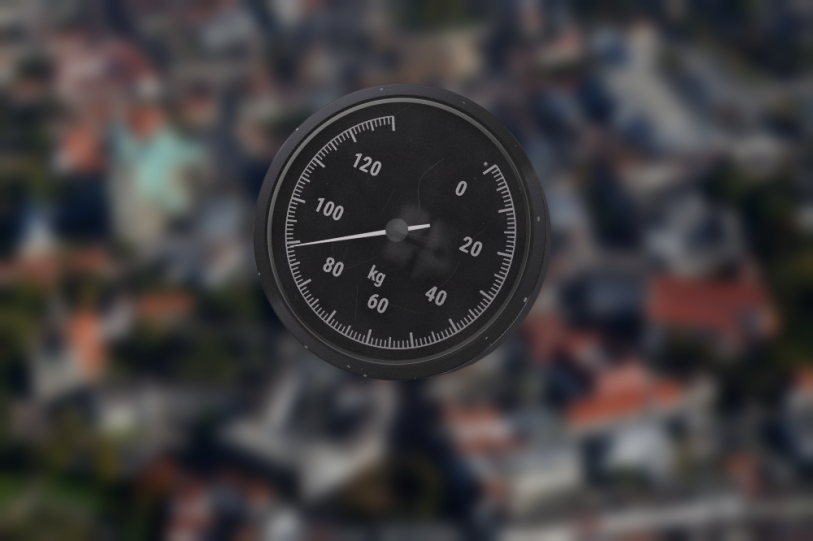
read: {"value": 89, "unit": "kg"}
